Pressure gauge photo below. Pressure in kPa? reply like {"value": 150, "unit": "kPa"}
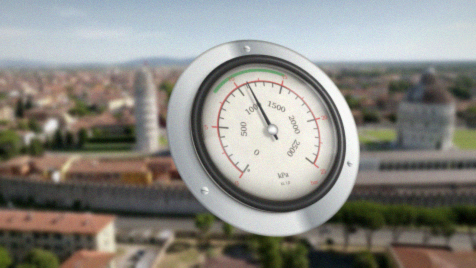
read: {"value": 1100, "unit": "kPa"}
